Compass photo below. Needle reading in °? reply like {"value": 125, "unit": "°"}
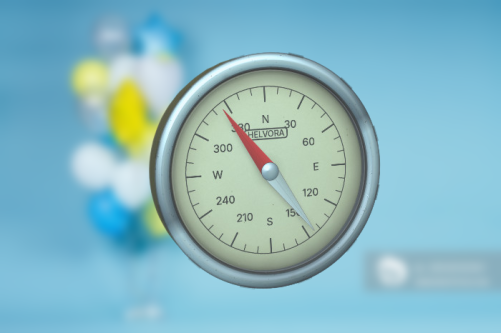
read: {"value": 325, "unit": "°"}
